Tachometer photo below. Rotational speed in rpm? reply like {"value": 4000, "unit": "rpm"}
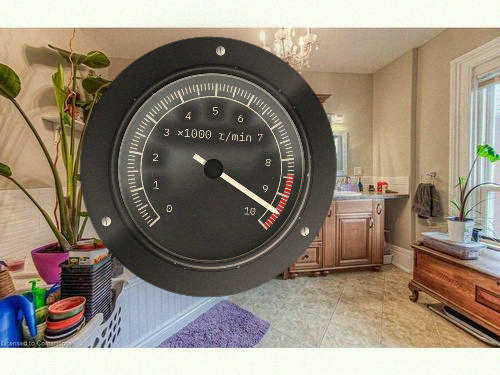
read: {"value": 9500, "unit": "rpm"}
